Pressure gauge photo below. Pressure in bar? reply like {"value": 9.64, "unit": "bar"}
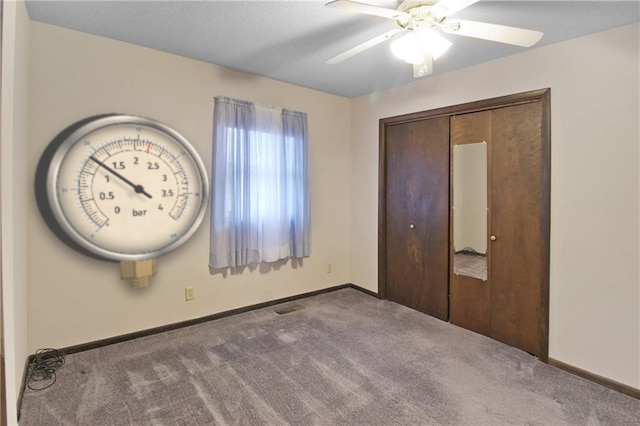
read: {"value": 1.25, "unit": "bar"}
